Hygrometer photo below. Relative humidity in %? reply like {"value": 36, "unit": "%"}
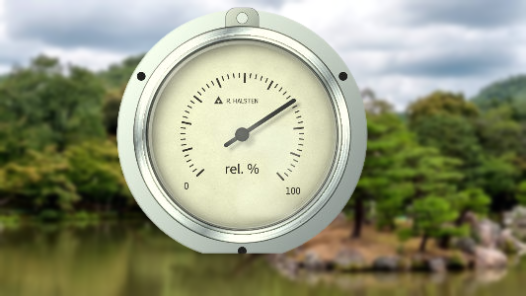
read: {"value": 70, "unit": "%"}
